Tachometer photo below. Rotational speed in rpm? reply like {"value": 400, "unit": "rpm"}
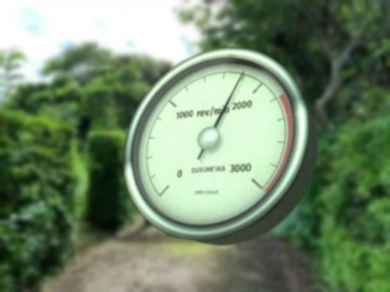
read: {"value": 1800, "unit": "rpm"}
